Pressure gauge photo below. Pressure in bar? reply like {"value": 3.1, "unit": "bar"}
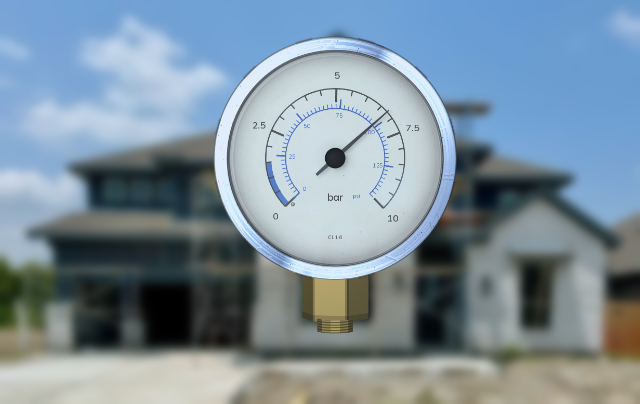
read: {"value": 6.75, "unit": "bar"}
